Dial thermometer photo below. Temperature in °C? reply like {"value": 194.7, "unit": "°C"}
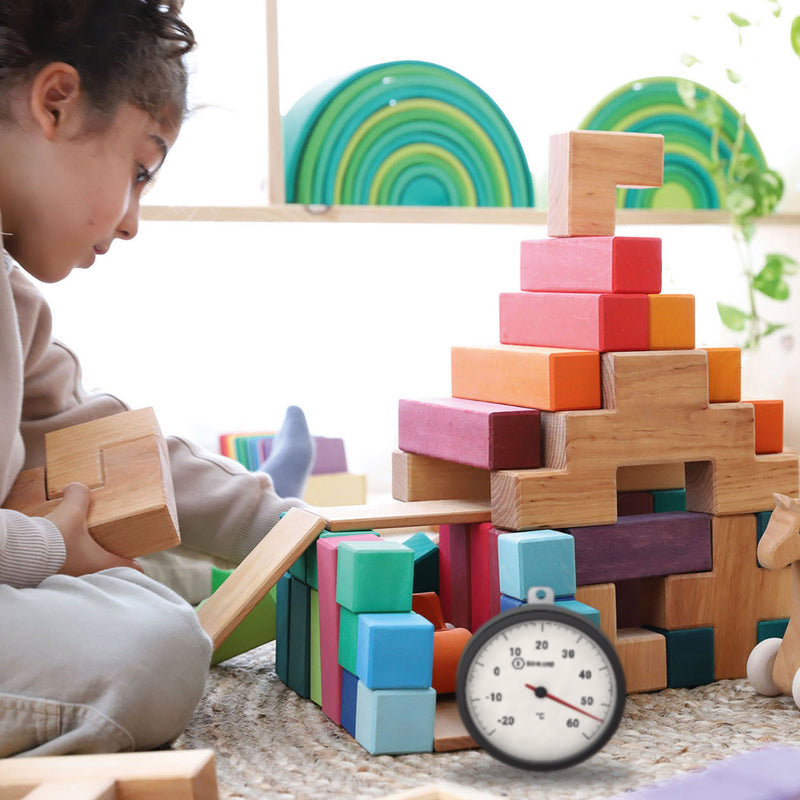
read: {"value": 54, "unit": "°C"}
